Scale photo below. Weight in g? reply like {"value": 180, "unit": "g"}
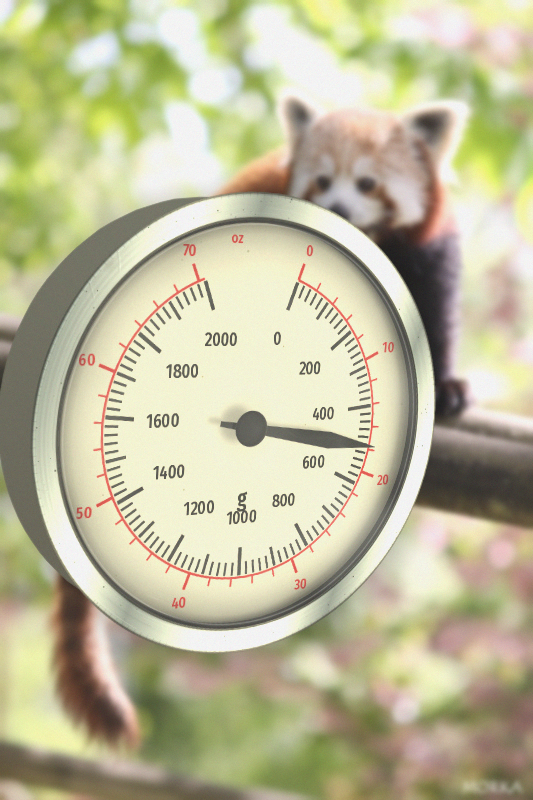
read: {"value": 500, "unit": "g"}
